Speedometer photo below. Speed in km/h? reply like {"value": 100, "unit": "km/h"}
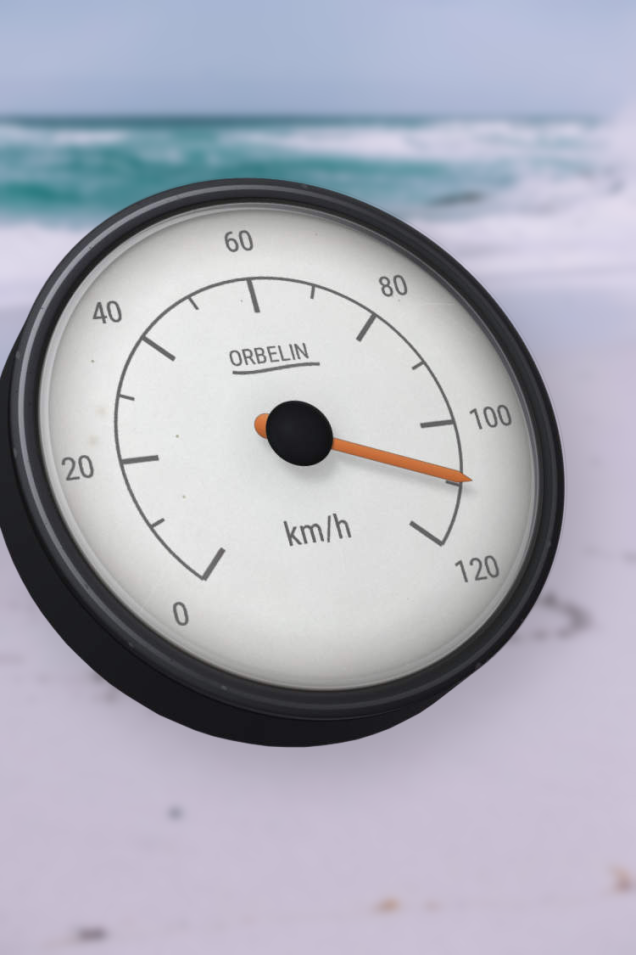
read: {"value": 110, "unit": "km/h"}
